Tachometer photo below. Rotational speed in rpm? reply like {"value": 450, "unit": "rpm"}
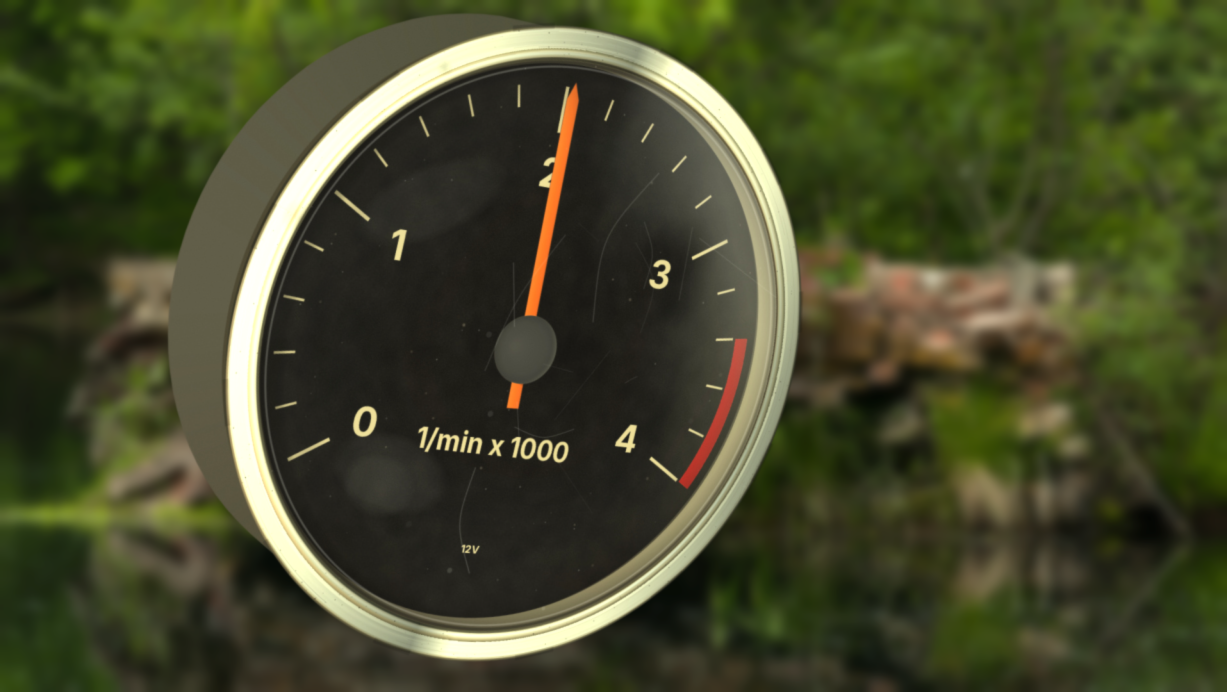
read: {"value": 2000, "unit": "rpm"}
